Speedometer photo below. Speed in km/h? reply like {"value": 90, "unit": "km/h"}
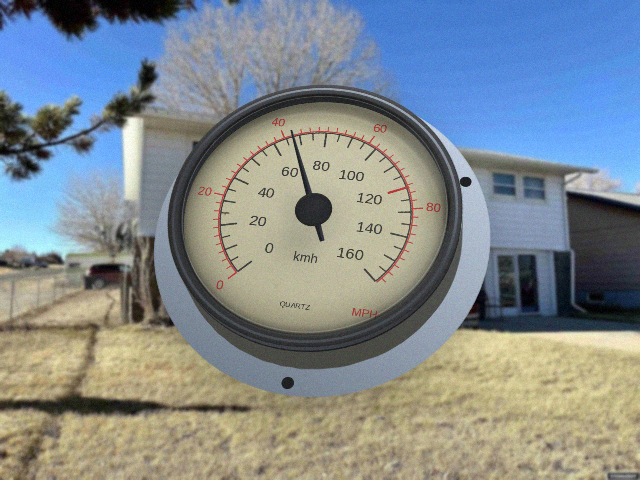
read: {"value": 67.5, "unit": "km/h"}
